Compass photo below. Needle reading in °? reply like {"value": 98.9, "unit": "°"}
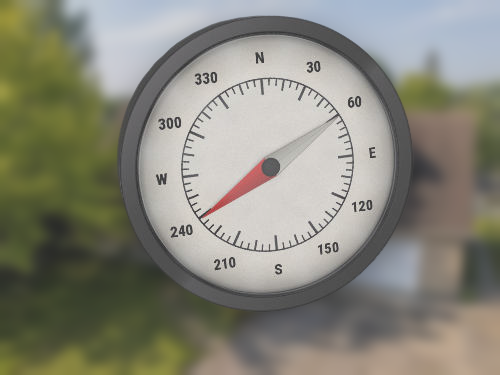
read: {"value": 240, "unit": "°"}
